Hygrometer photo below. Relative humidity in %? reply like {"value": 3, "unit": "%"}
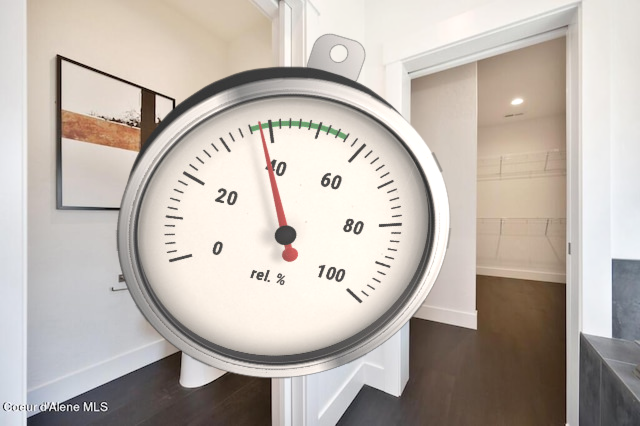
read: {"value": 38, "unit": "%"}
